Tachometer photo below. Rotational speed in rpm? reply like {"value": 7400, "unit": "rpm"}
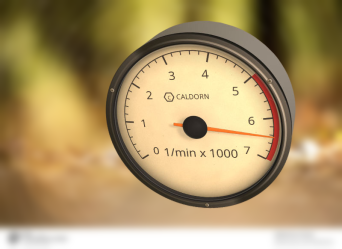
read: {"value": 6400, "unit": "rpm"}
